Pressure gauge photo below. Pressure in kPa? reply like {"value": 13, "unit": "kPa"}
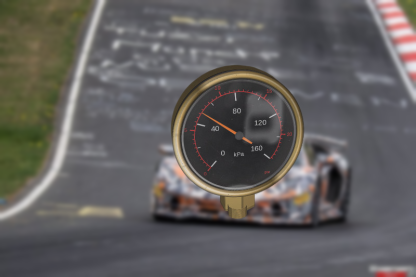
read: {"value": 50, "unit": "kPa"}
